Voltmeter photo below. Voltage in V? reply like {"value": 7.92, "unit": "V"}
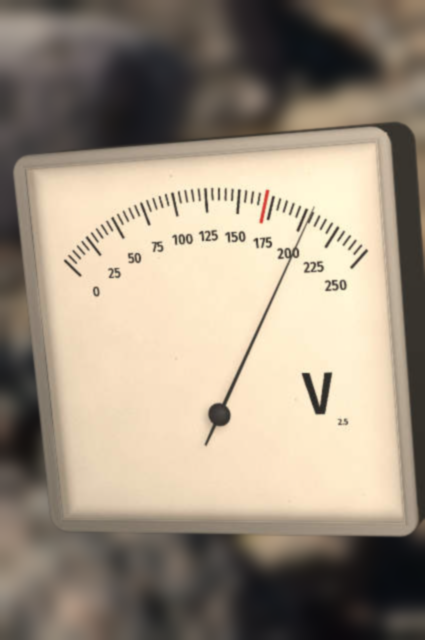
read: {"value": 205, "unit": "V"}
